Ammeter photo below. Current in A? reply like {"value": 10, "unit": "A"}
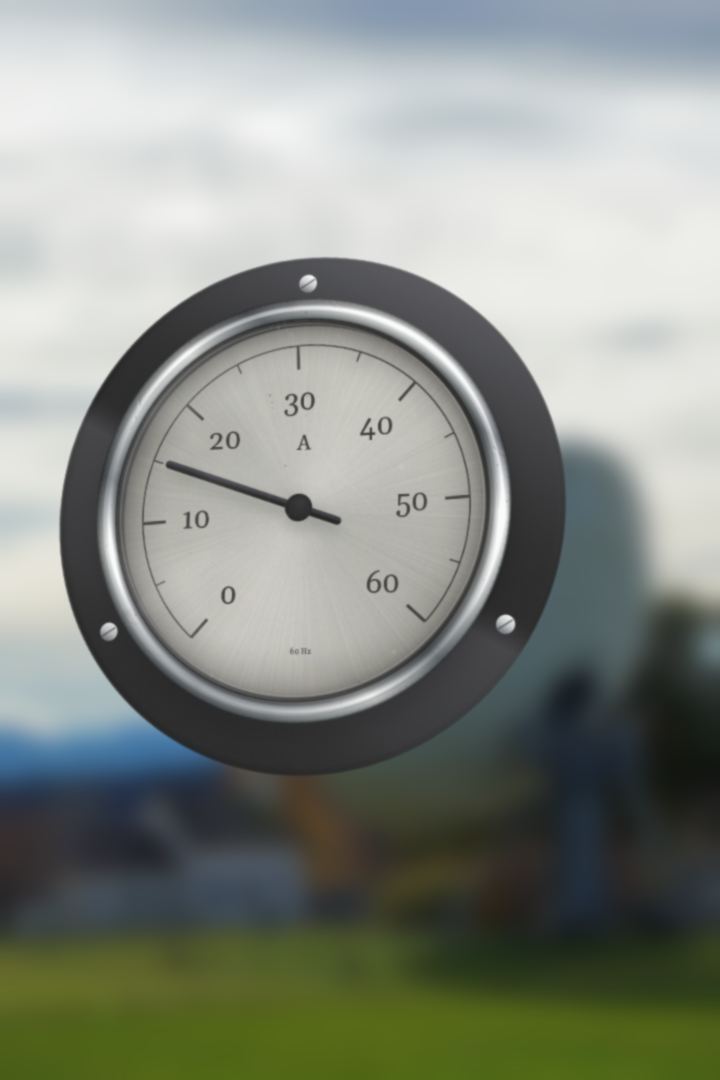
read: {"value": 15, "unit": "A"}
